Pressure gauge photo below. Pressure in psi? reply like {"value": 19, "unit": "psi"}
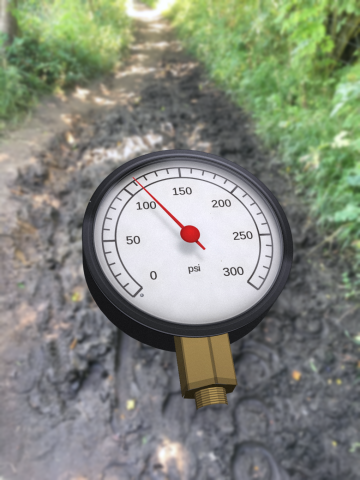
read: {"value": 110, "unit": "psi"}
